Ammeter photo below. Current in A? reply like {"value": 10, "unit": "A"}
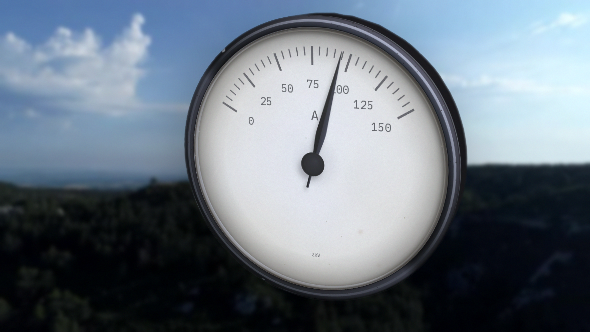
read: {"value": 95, "unit": "A"}
